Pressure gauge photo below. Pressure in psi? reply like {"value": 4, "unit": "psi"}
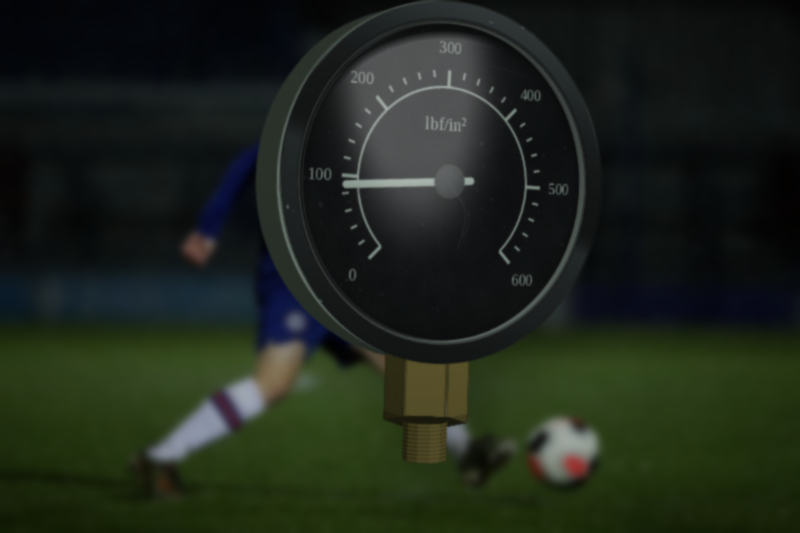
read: {"value": 90, "unit": "psi"}
